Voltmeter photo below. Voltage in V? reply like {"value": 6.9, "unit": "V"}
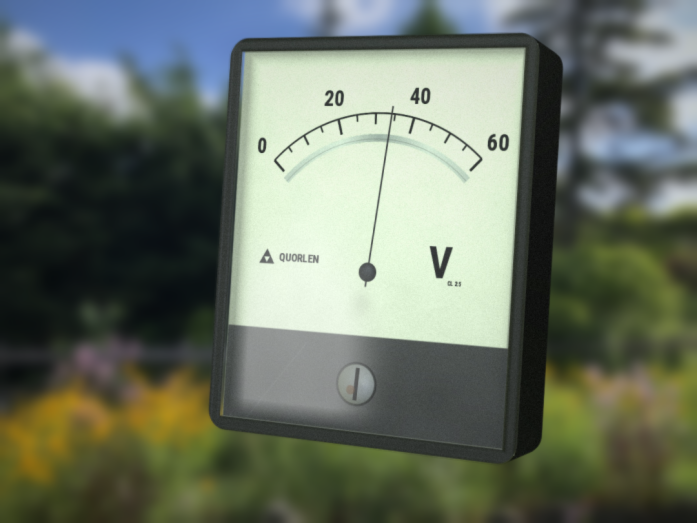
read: {"value": 35, "unit": "V"}
